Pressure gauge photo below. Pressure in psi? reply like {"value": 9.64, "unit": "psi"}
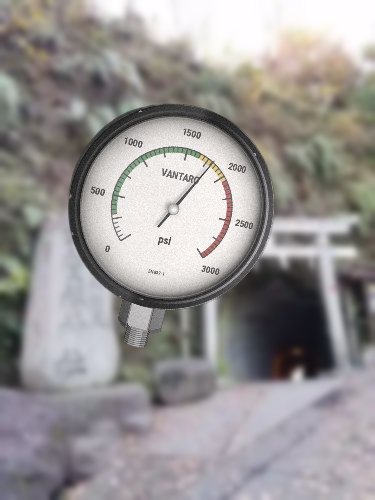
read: {"value": 1800, "unit": "psi"}
